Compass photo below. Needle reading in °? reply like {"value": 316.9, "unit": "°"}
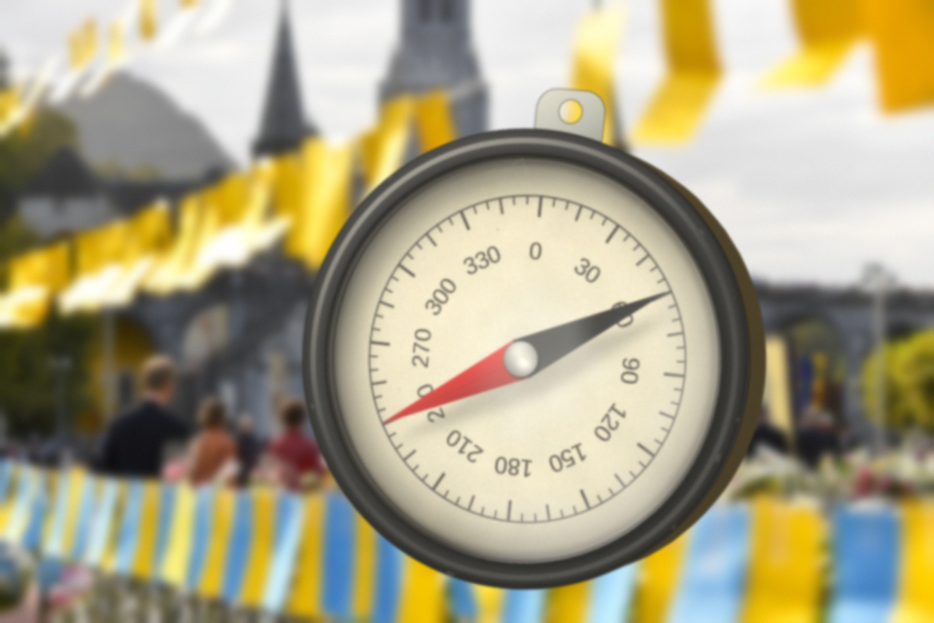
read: {"value": 240, "unit": "°"}
